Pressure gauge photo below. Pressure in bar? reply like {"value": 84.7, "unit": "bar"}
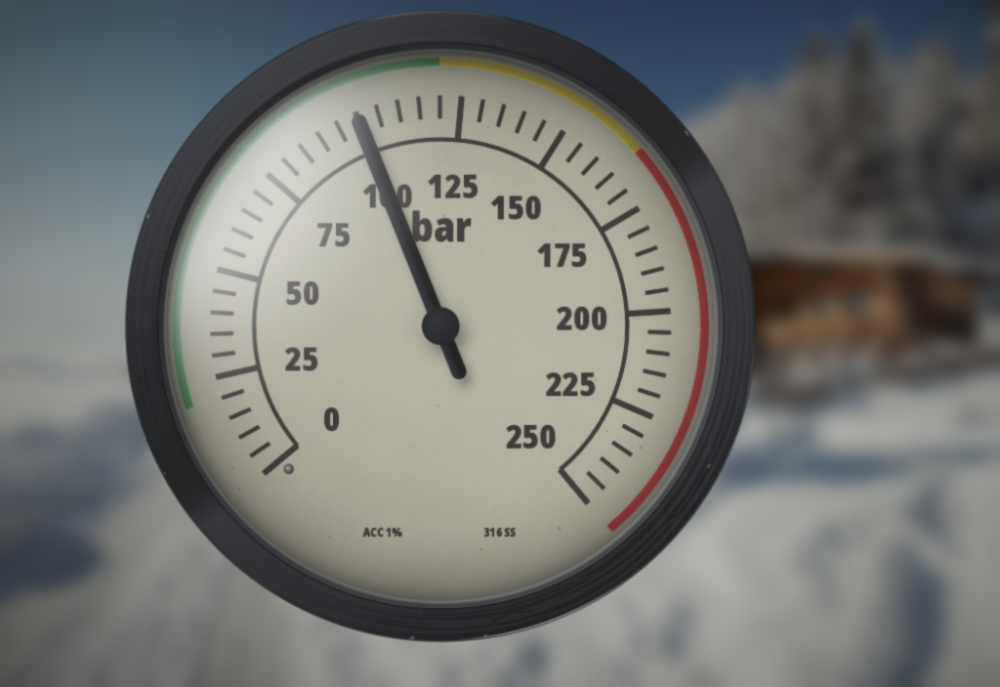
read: {"value": 100, "unit": "bar"}
